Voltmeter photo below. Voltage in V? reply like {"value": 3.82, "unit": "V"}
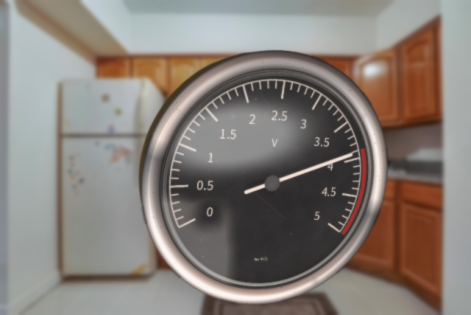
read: {"value": 3.9, "unit": "V"}
